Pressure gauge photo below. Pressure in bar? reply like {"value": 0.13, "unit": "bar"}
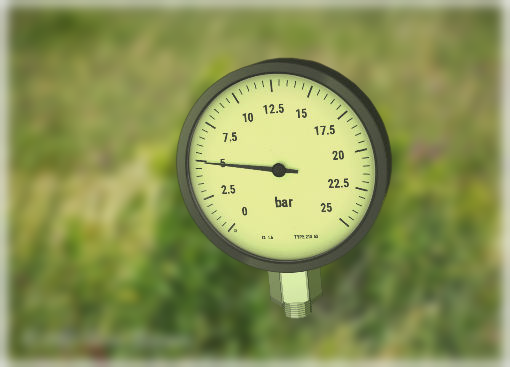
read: {"value": 5, "unit": "bar"}
